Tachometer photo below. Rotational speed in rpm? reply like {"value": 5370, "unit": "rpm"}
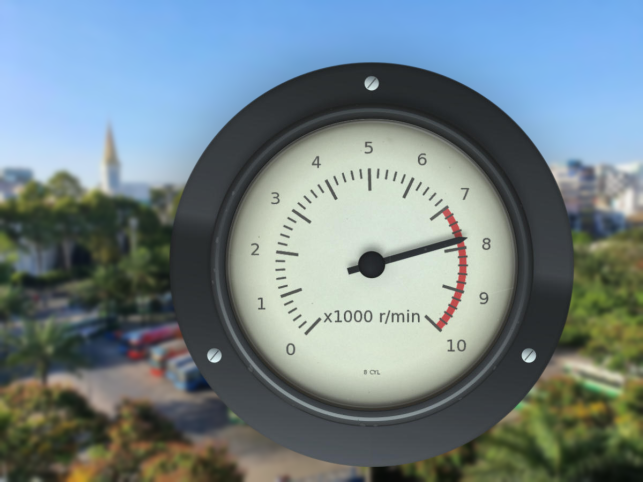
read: {"value": 7800, "unit": "rpm"}
